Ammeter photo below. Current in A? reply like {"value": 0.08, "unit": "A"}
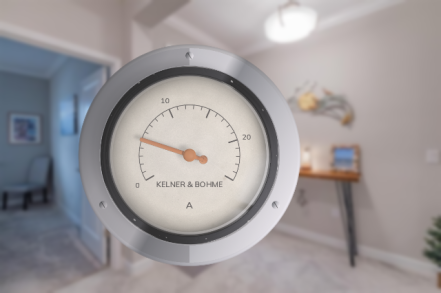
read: {"value": 5, "unit": "A"}
